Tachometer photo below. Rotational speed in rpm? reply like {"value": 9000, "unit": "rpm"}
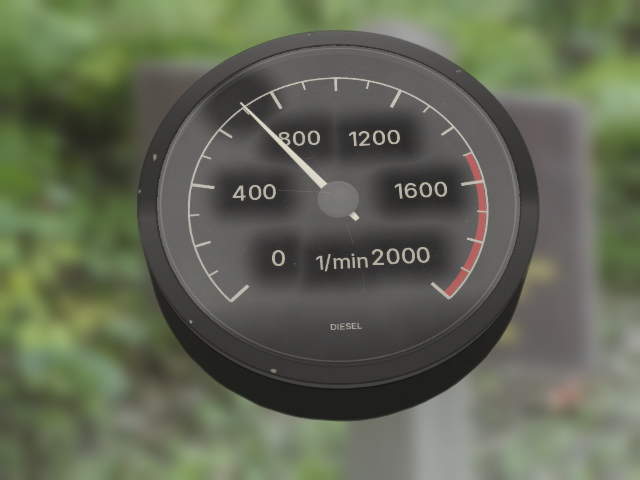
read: {"value": 700, "unit": "rpm"}
